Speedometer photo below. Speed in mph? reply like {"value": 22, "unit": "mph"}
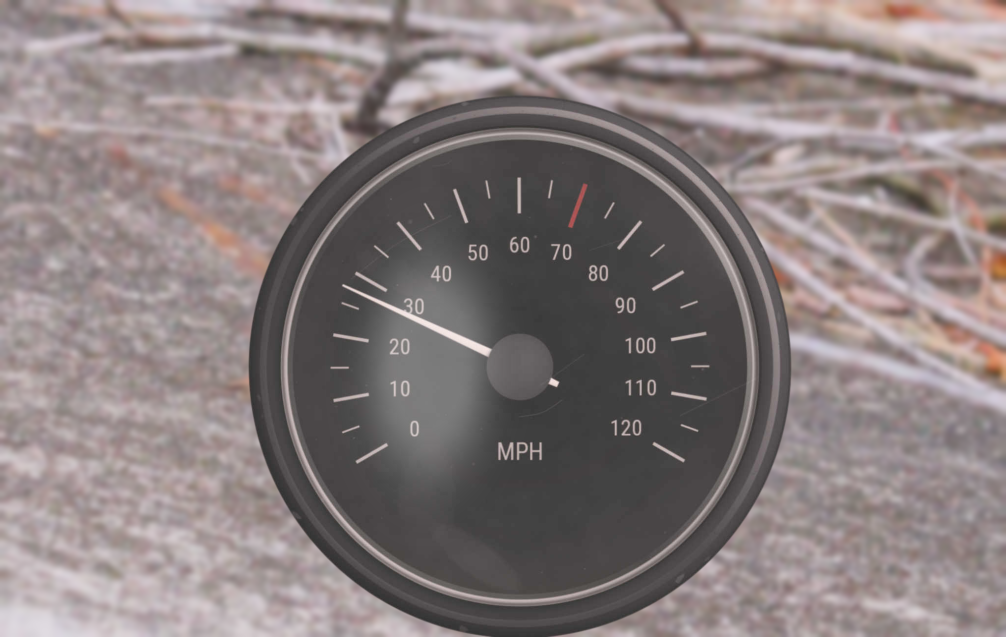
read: {"value": 27.5, "unit": "mph"}
